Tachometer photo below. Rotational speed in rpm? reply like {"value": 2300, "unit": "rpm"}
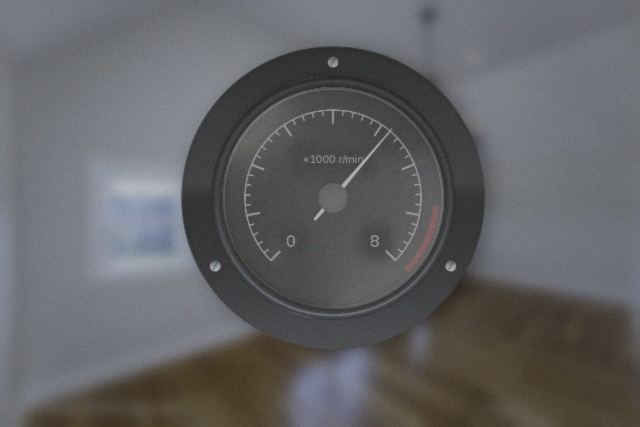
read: {"value": 5200, "unit": "rpm"}
